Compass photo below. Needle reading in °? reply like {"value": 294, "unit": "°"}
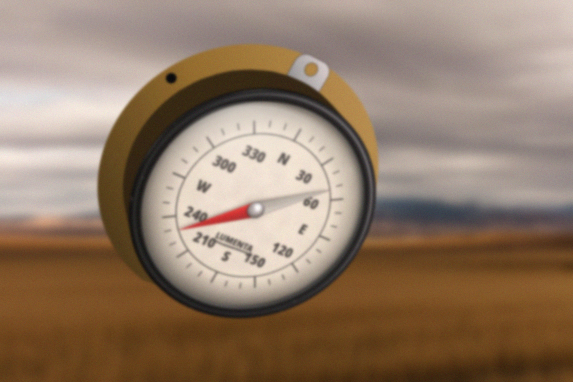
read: {"value": 230, "unit": "°"}
